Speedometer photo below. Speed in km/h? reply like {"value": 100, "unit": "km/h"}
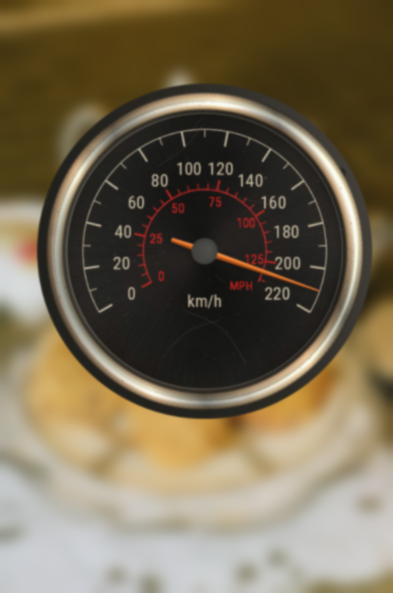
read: {"value": 210, "unit": "km/h"}
